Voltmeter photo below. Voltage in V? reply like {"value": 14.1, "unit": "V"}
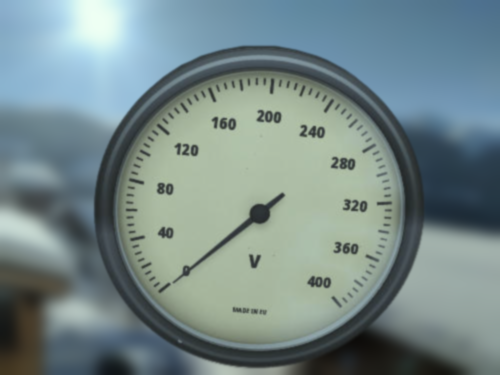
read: {"value": 0, "unit": "V"}
